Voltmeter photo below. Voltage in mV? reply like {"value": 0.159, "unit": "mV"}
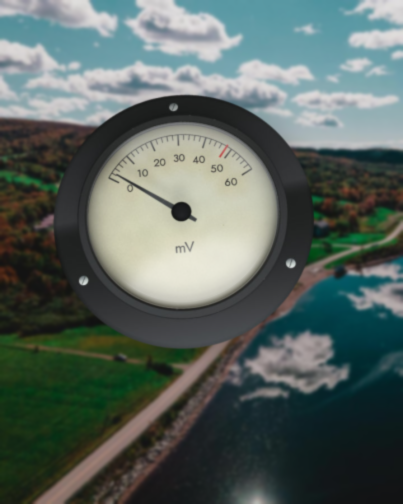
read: {"value": 2, "unit": "mV"}
